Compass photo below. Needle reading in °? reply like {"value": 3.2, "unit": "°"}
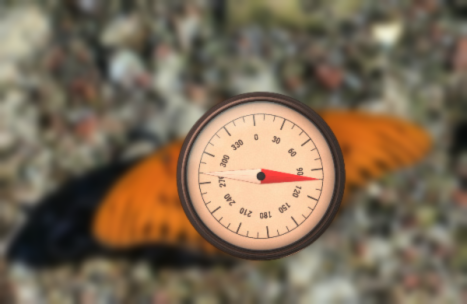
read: {"value": 100, "unit": "°"}
